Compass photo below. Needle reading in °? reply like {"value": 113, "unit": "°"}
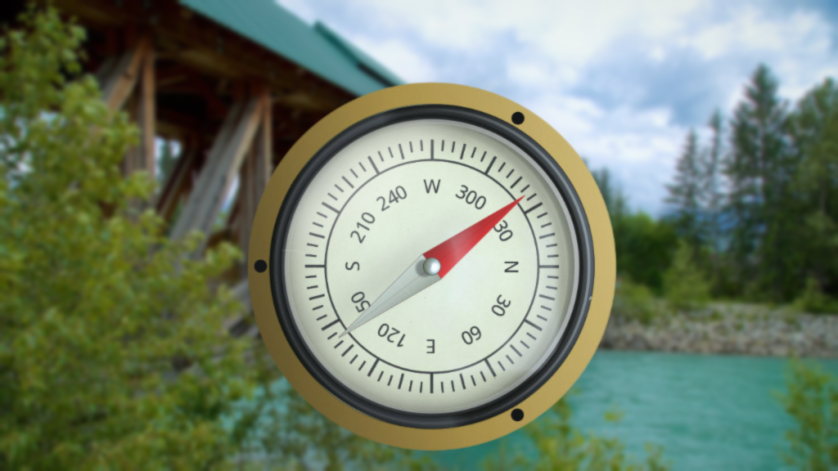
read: {"value": 322.5, "unit": "°"}
